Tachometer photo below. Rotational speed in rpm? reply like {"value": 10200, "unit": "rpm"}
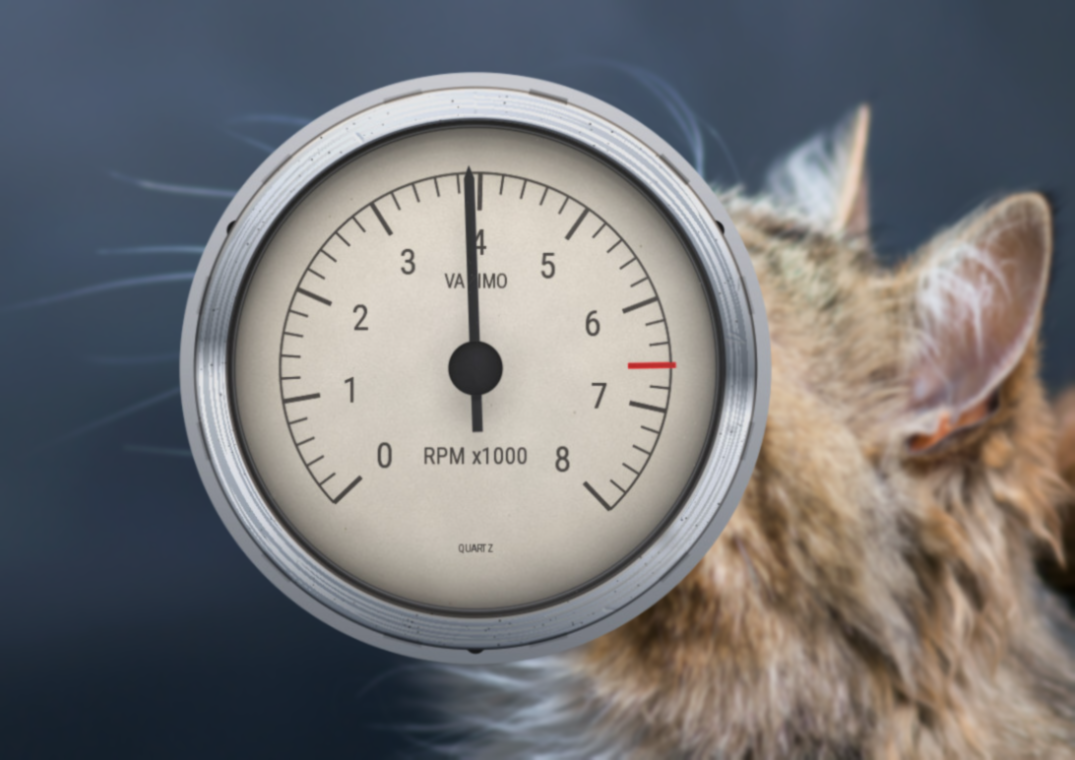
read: {"value": 3900, "unit": "rpm"}
